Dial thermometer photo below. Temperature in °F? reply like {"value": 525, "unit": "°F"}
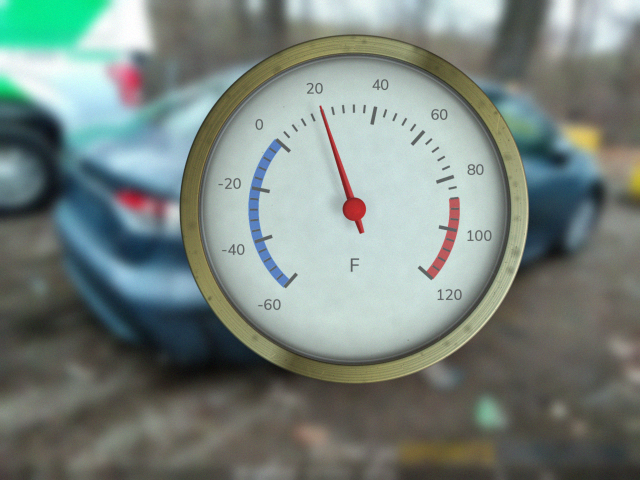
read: {"value": 20, "unit": "°F"}
